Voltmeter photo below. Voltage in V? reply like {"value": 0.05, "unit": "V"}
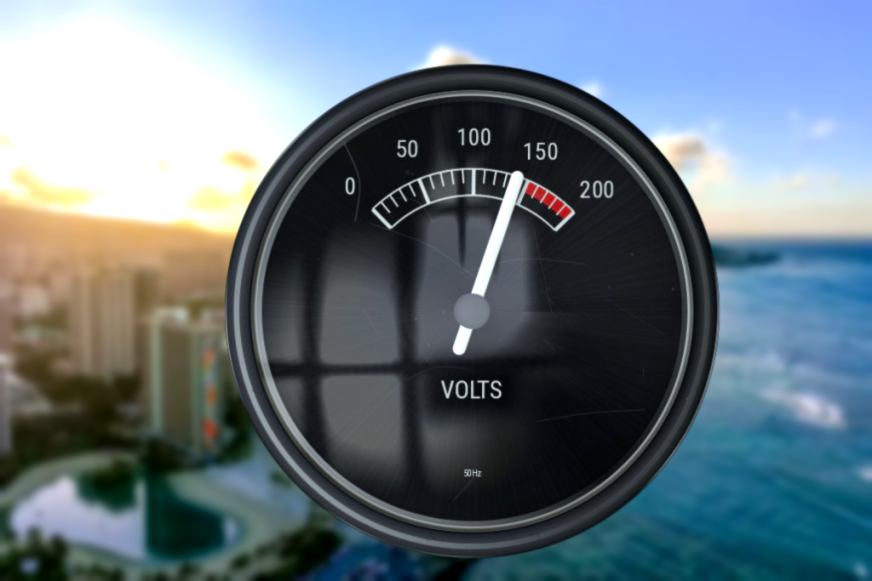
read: {"value": 140, "unit": "V"}
